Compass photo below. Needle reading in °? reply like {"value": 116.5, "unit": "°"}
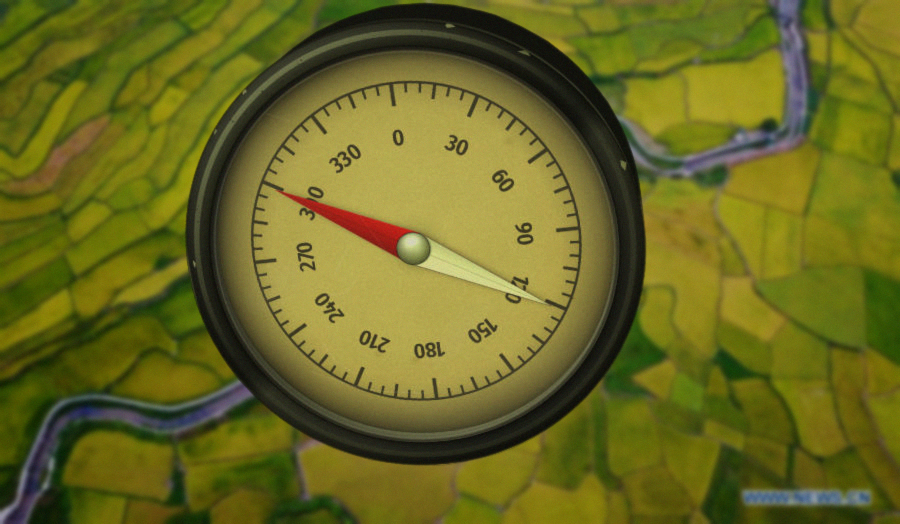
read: {"value": 300, "unit": "°"}
